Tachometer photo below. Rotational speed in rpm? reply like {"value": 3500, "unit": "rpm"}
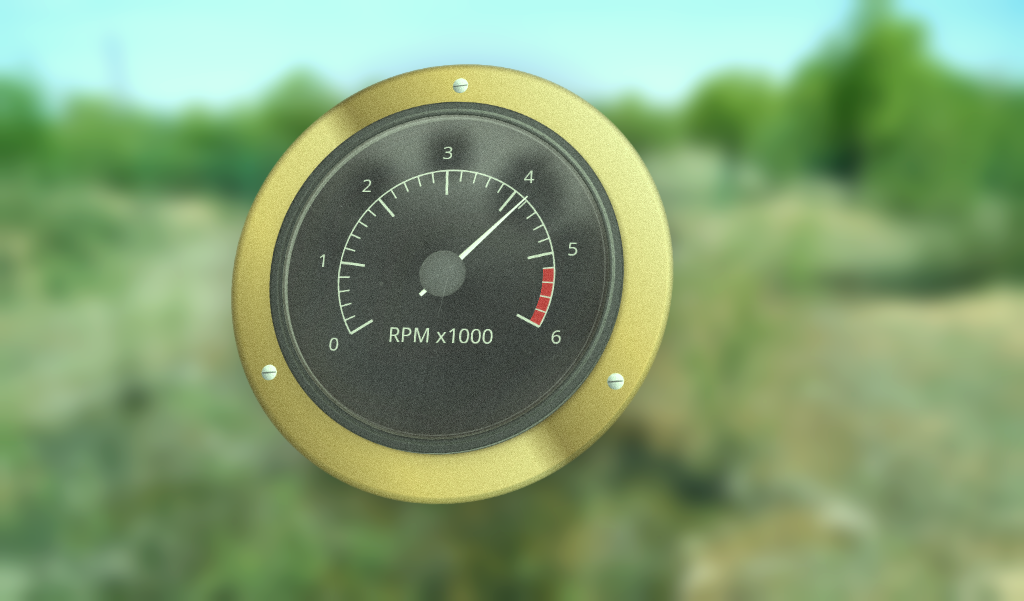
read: {"value": 4200, "unit": "rpm"}
